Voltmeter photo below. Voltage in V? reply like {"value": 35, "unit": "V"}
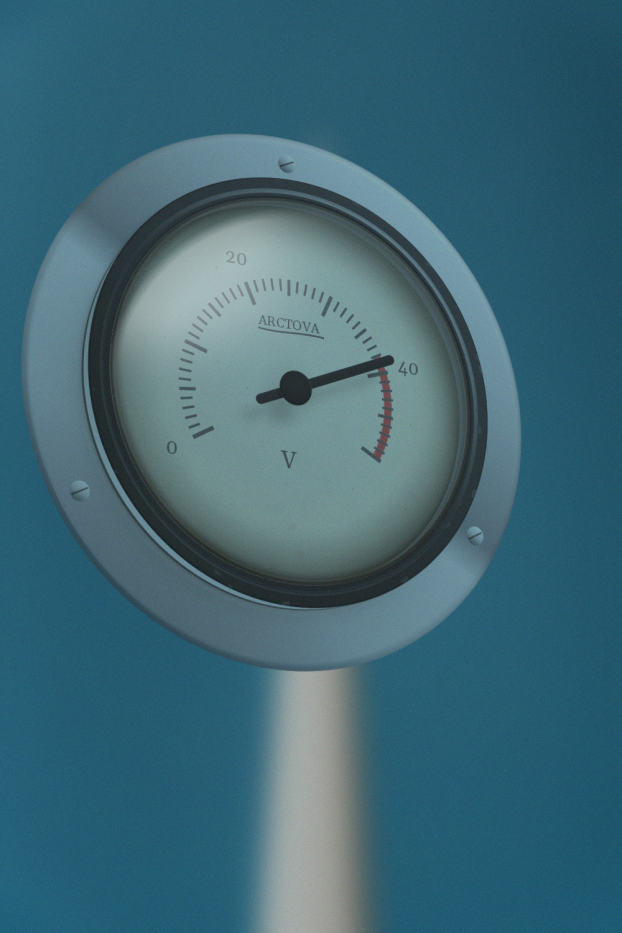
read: {"value": 39, "unit": "V"}
